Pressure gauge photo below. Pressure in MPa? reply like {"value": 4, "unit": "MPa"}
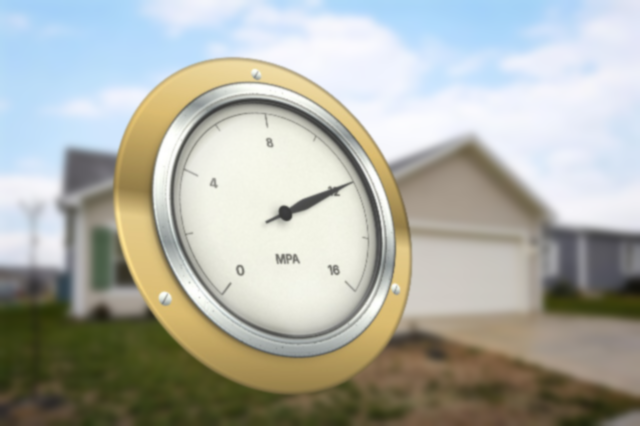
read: {"value": 12, "unit": "MPa"}
